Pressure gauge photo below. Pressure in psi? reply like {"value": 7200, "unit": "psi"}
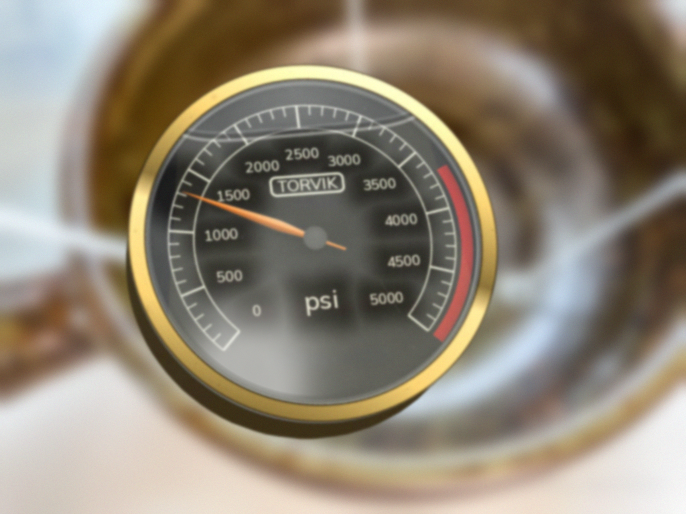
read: {"value": 1300, "unit": "psi"}
